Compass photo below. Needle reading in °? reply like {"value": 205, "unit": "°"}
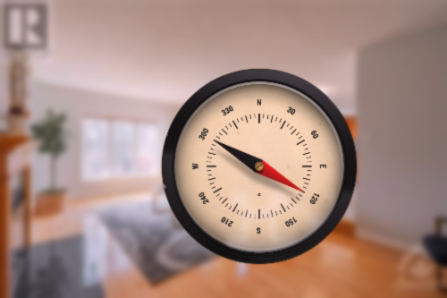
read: {"value": 120, "unit": "°"}
